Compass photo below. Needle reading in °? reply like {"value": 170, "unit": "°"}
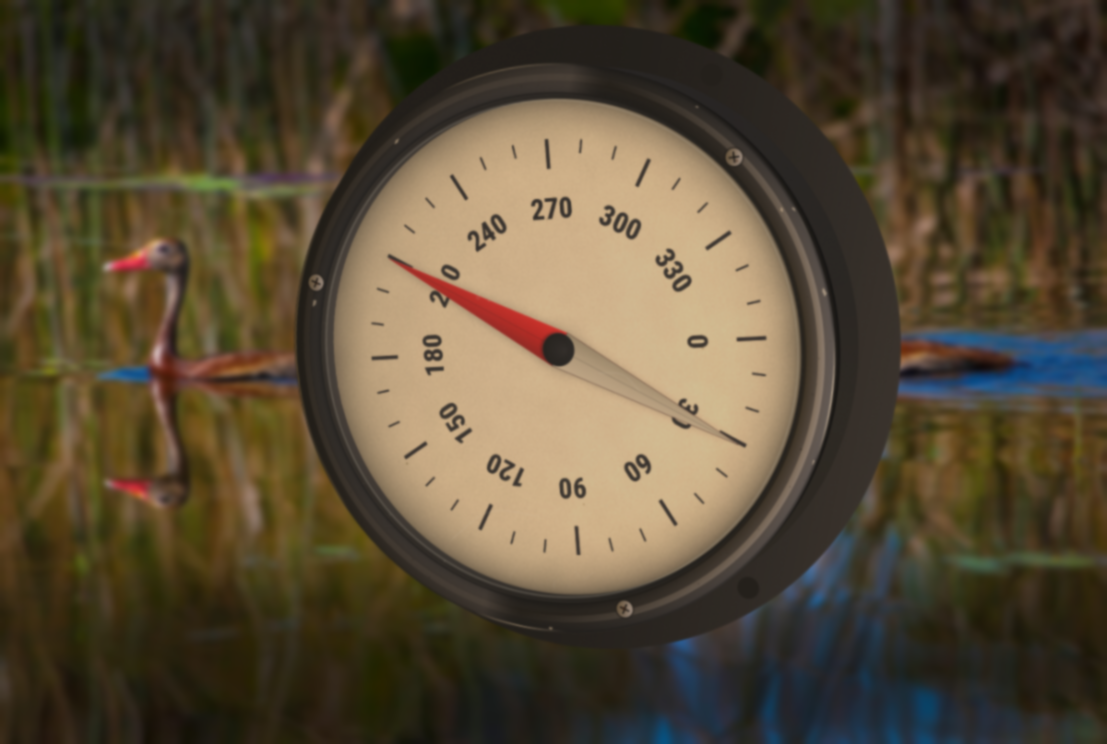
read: {"value": 210, "unit": "°"}
